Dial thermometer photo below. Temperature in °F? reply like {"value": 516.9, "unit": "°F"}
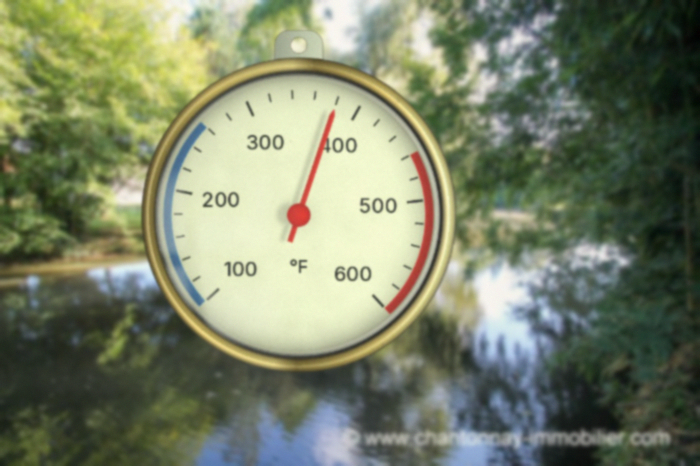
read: {"value": 380, "unit": "°F"}
